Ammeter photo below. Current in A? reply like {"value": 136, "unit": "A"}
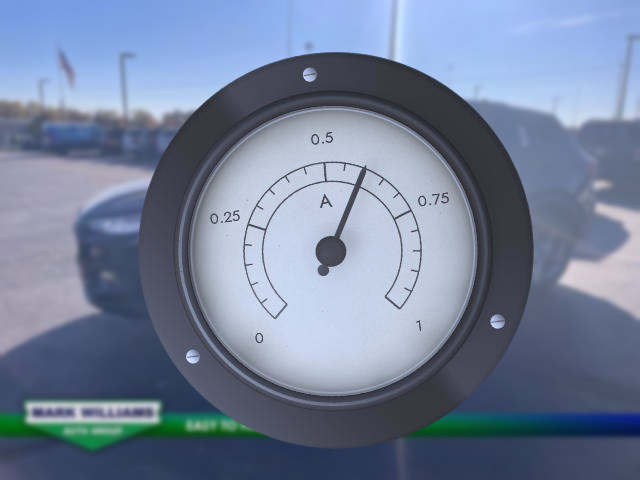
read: {"value": 0.6, "unit": "A"}
